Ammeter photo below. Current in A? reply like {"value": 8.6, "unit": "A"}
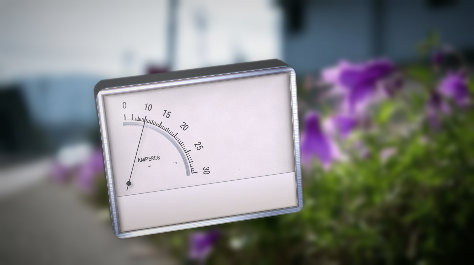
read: {"value": 10, "unit": "A"}
